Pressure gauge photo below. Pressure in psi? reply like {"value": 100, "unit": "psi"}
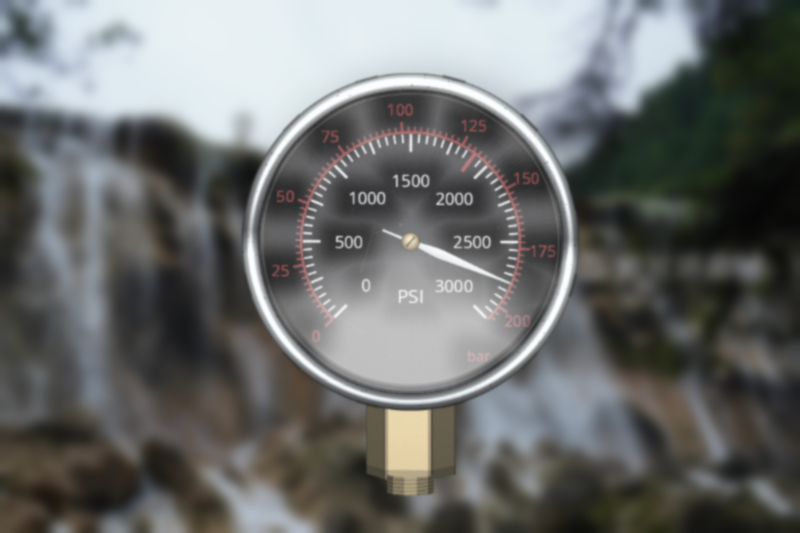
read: {"value": 2750, "unit": "psi"}
